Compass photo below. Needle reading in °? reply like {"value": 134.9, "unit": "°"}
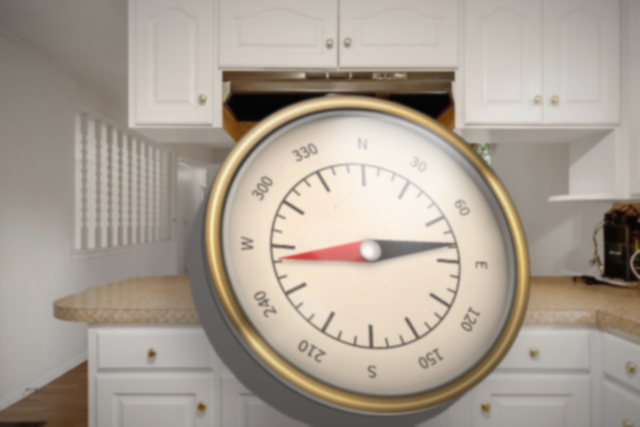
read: {"value": 260, "unit": "°"}
